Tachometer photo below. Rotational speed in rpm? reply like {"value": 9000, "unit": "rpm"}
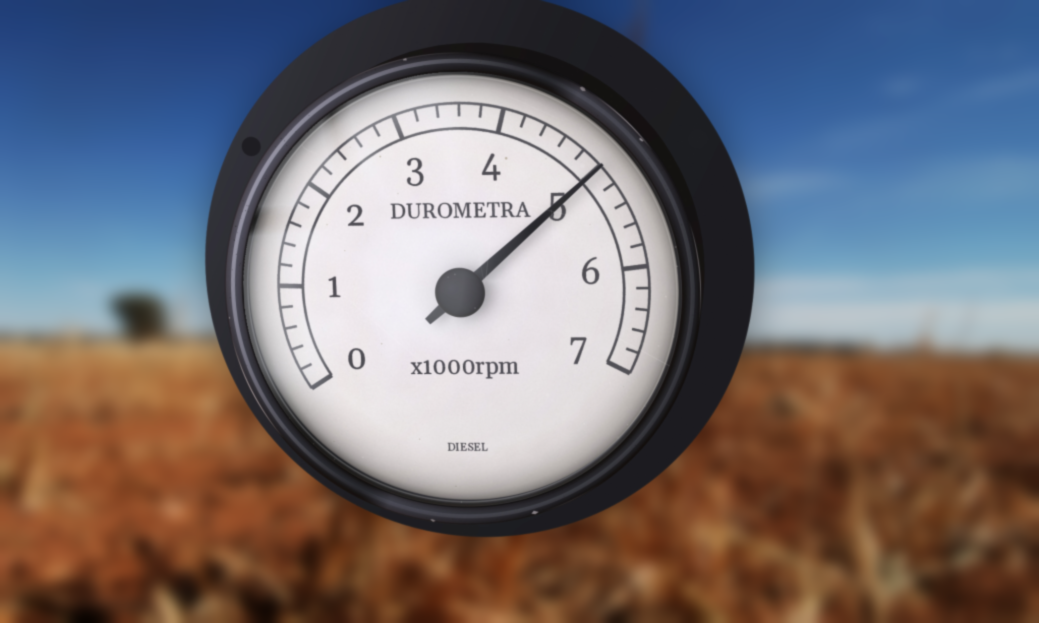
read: {"value": 5000, "unit": "rpm"}
